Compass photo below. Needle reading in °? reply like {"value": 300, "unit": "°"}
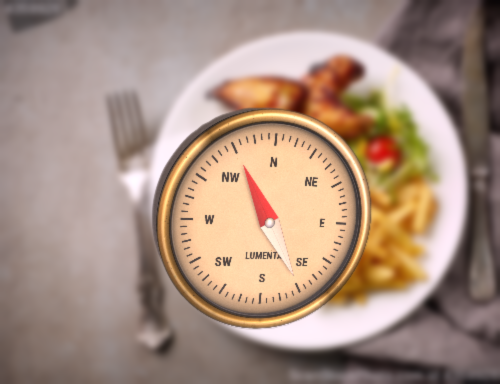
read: {"value": 330, "unit": "°"}
